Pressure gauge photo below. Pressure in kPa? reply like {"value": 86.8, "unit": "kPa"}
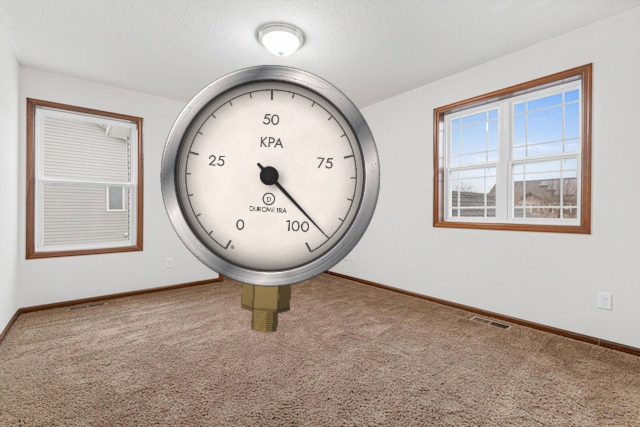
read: {"value": 95, "unit": "kPa"}
